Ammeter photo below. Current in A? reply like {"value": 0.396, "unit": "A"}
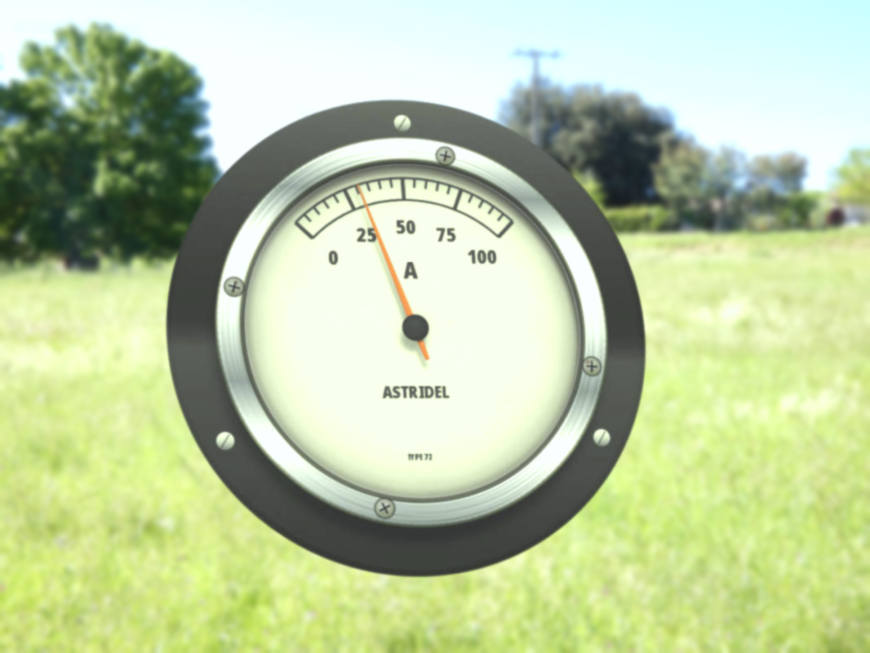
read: {"value": 30, "unit": "A"}
